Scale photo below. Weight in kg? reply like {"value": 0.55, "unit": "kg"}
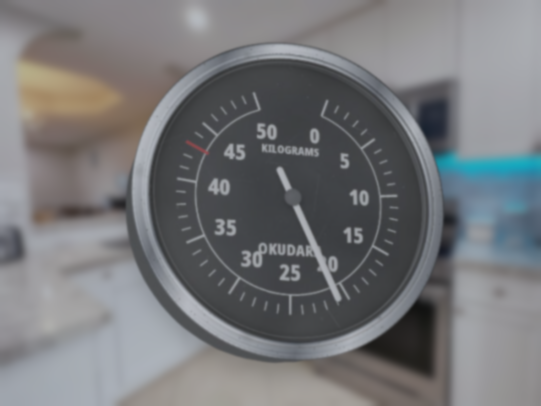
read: {"value": 21, "unit": "kg"}
